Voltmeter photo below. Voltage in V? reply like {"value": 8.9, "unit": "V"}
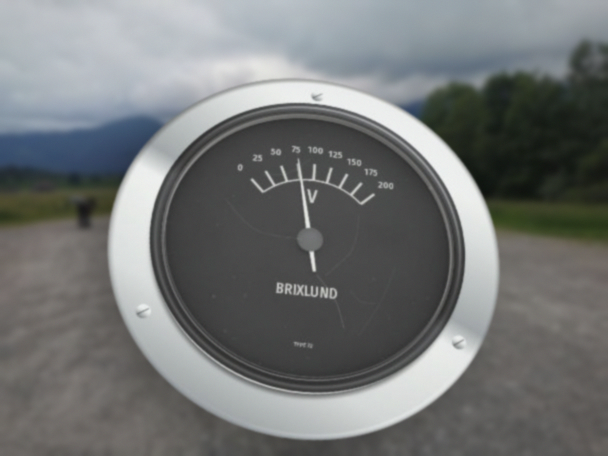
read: {"value": 75, "unit": "V"}
